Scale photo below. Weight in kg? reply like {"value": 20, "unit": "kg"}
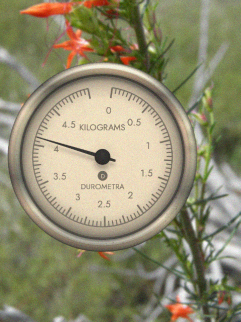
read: {"value": 4.1, "unit": "kg"}
